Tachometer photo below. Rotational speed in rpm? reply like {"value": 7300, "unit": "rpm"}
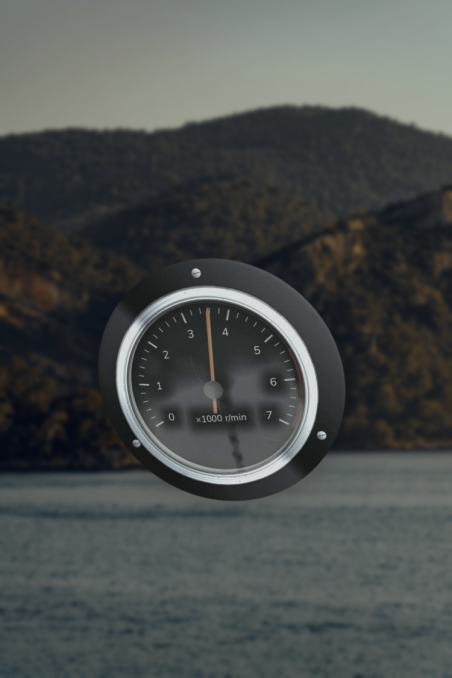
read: {"value": 3600, "unit": "rpm"}
